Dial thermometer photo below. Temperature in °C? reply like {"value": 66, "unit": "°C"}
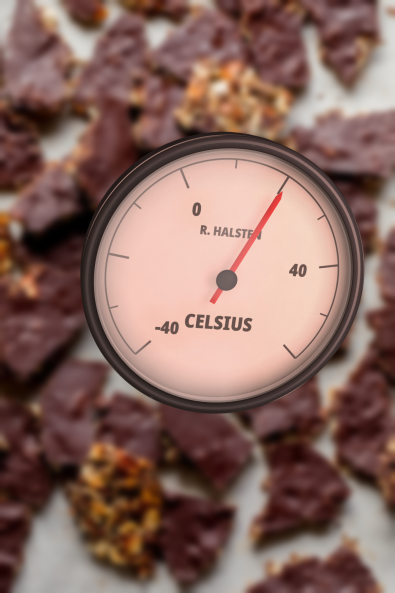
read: {"value": 20, "unit": "°C"}
